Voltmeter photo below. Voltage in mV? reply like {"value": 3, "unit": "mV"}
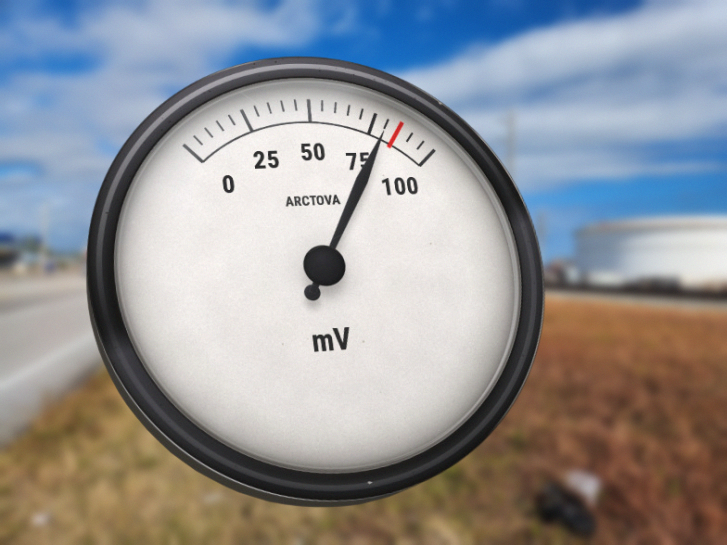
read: {"value": 80, "unit": "mV"}
